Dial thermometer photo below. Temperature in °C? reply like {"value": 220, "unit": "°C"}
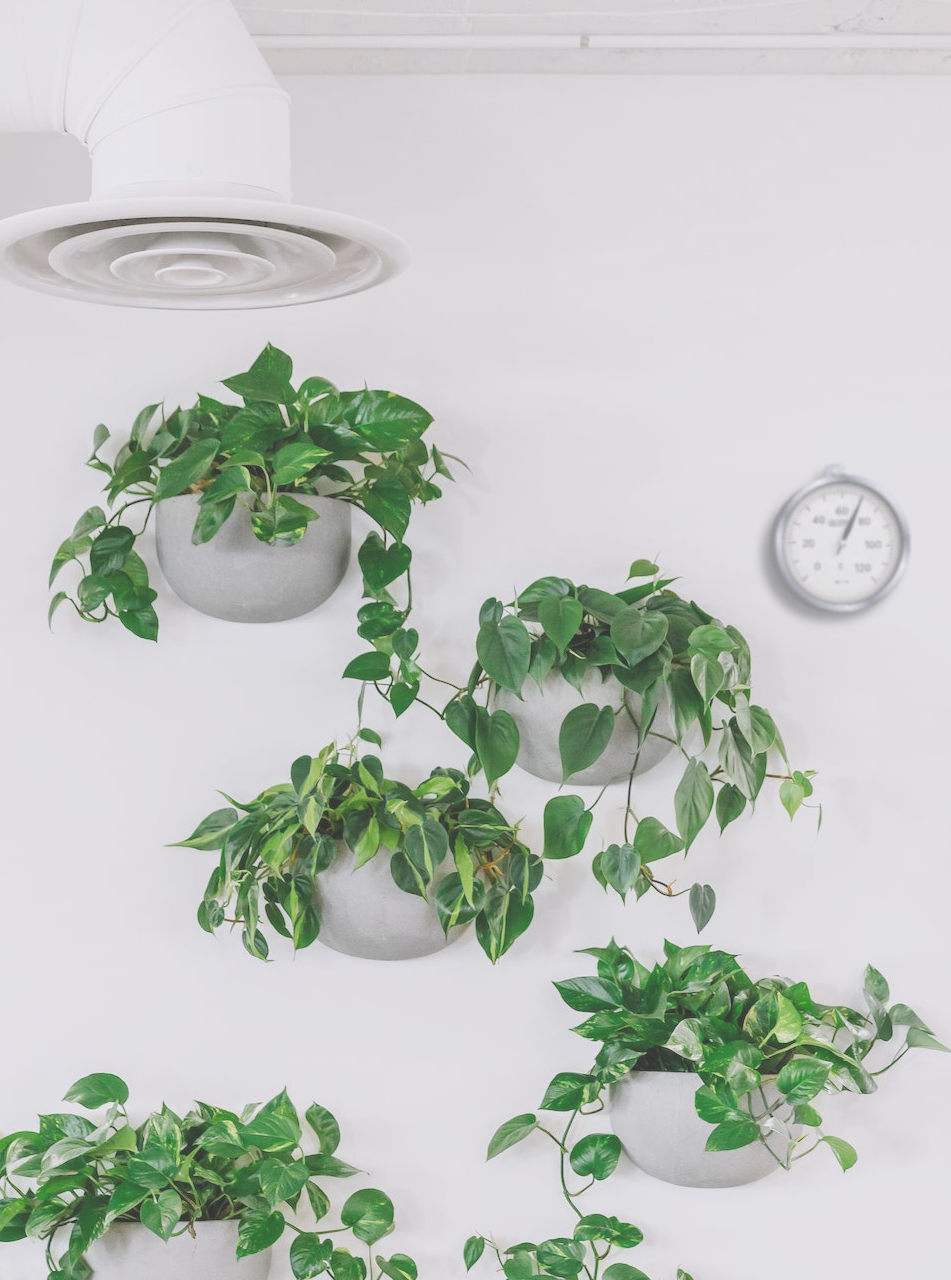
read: {"value": 70, "unit": "°C"}
